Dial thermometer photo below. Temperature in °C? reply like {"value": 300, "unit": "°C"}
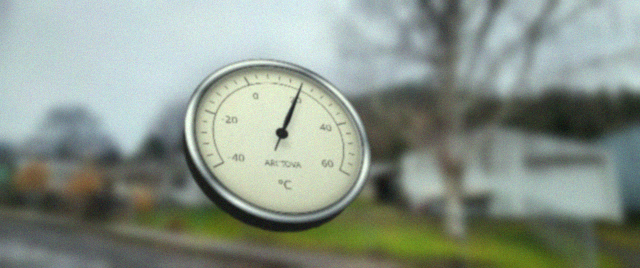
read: {"value": 20, "unit": "°C"}
